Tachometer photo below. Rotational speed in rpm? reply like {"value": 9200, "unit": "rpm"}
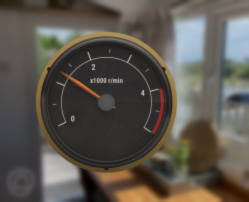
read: {"value": 1250, "unit": "rpm"}
